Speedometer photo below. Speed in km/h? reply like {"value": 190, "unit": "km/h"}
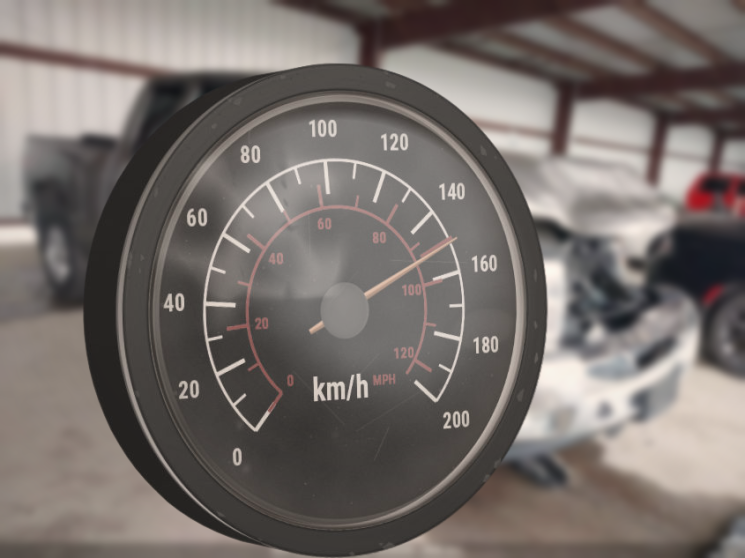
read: {"value": 150, "unit": "km/h"}
